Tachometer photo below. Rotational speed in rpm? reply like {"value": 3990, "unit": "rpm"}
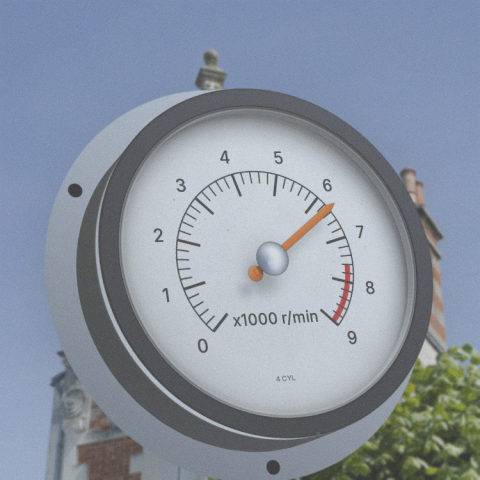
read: {"value": 6300, "unit": "rpm"}
